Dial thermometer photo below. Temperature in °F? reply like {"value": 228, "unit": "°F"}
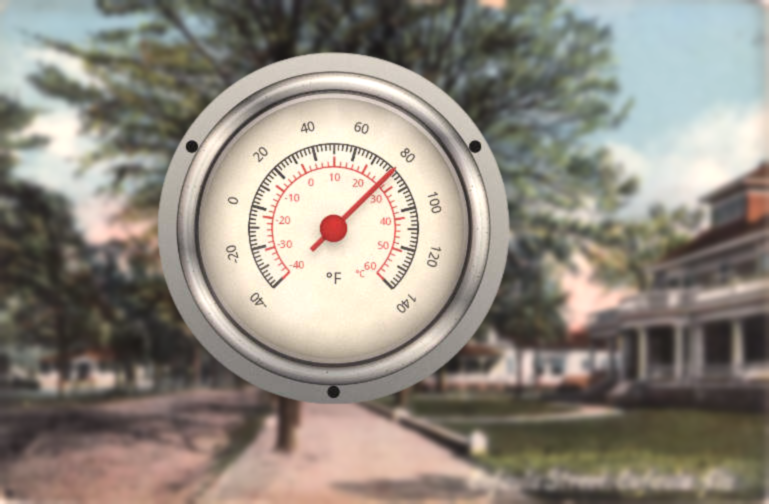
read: {"value": 80, "unit": "°F"}
